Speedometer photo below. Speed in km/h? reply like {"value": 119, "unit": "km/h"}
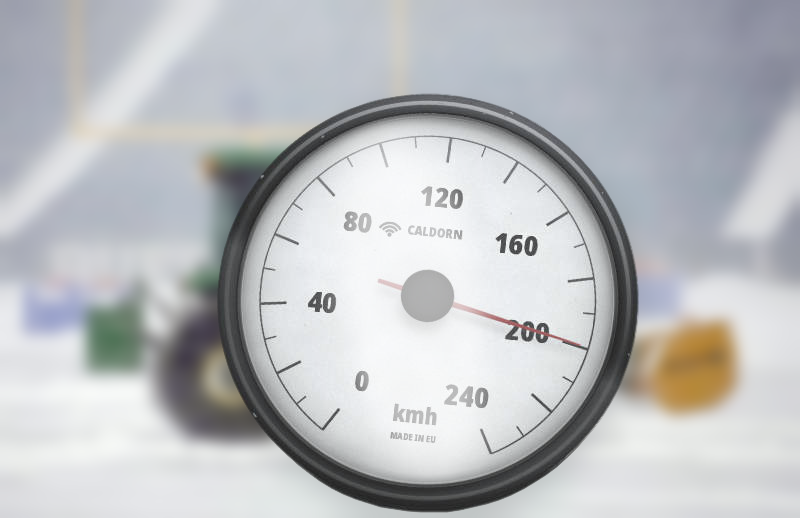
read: {"value": 200, "unit": "km/h"}
